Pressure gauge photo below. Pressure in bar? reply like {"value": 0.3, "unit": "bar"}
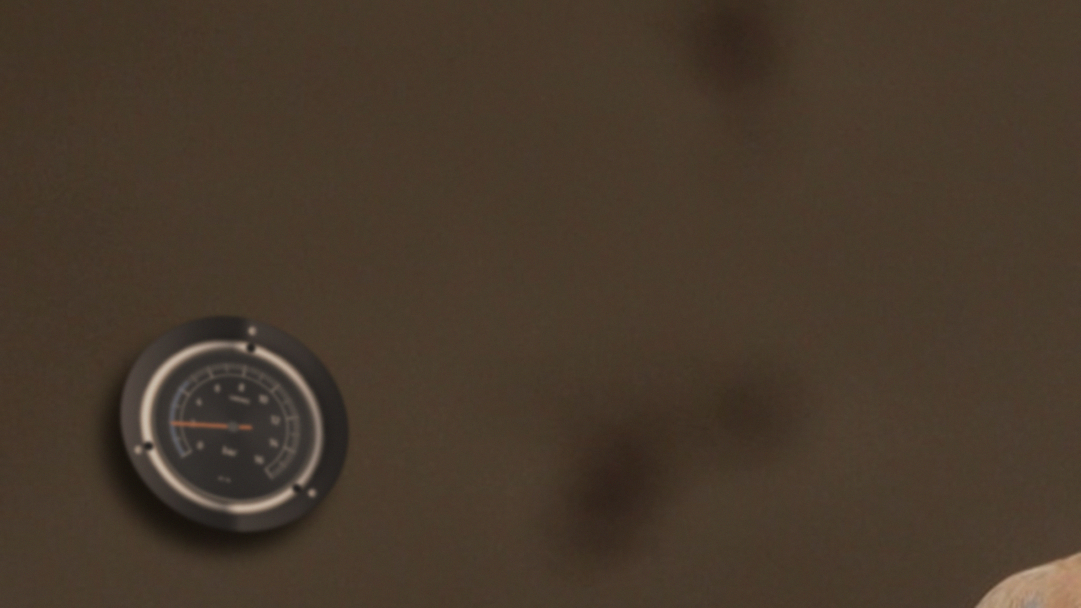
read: {"value": 2, "unit": "bar"}
